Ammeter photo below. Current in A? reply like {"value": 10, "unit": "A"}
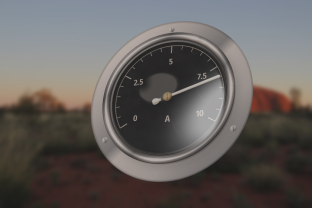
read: {"value": 8, "unit": "A"}
